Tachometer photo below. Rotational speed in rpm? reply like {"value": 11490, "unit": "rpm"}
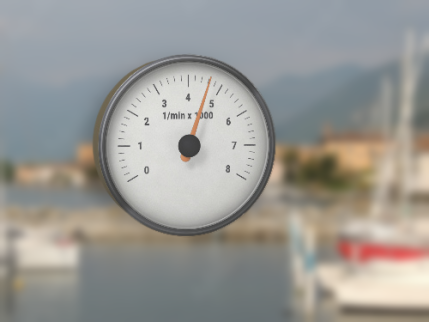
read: {"value": 4600, "unit": "rpm"}
